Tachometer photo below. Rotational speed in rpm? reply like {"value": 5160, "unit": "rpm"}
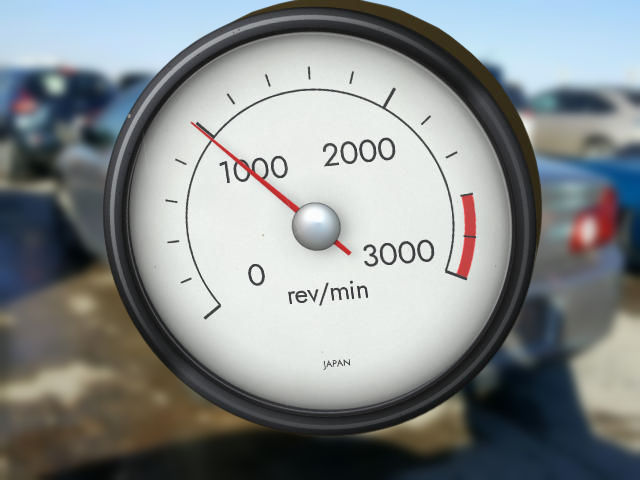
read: {"value": 1000, "unit": "rpm"}
